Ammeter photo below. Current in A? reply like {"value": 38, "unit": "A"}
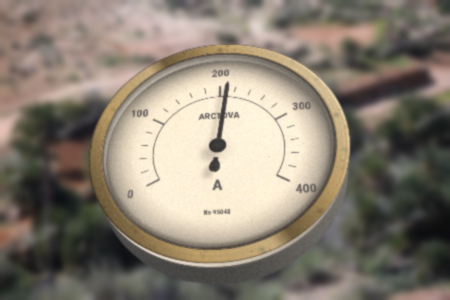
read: {"value": 210, "unit": "A"}
